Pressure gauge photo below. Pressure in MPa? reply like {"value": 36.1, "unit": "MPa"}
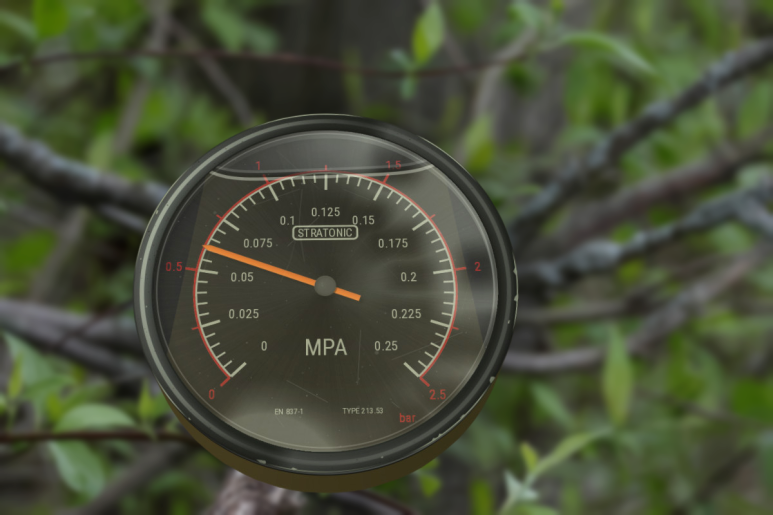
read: {"value": 0.06, "unit": "MPa"}
